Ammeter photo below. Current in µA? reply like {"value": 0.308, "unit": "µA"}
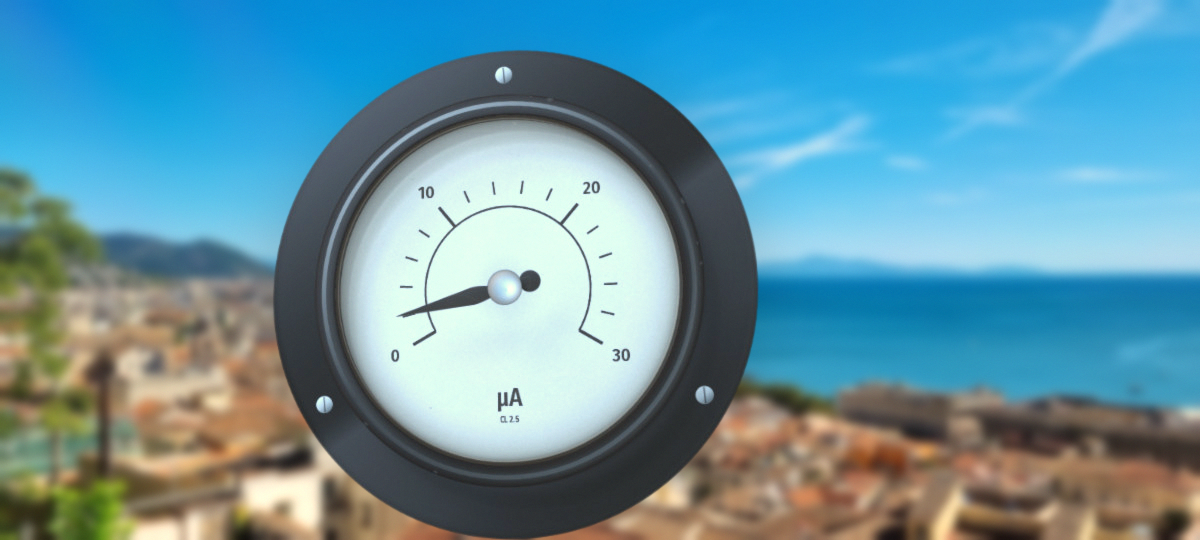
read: {"value": 2, "unit": "µA"}
